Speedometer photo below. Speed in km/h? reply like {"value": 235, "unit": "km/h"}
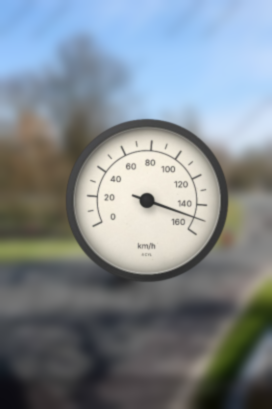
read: {"value": 150, "unit": "km/h"}
